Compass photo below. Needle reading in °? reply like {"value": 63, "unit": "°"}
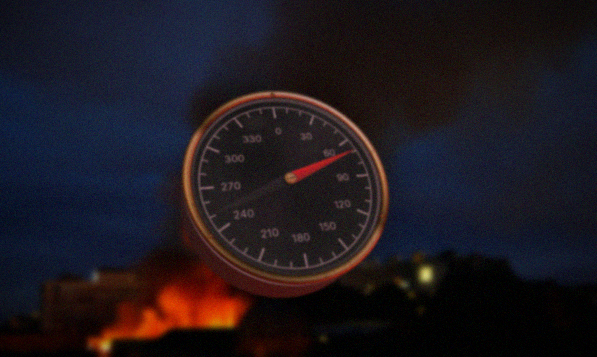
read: {"value": 70, "unit": "°"}
